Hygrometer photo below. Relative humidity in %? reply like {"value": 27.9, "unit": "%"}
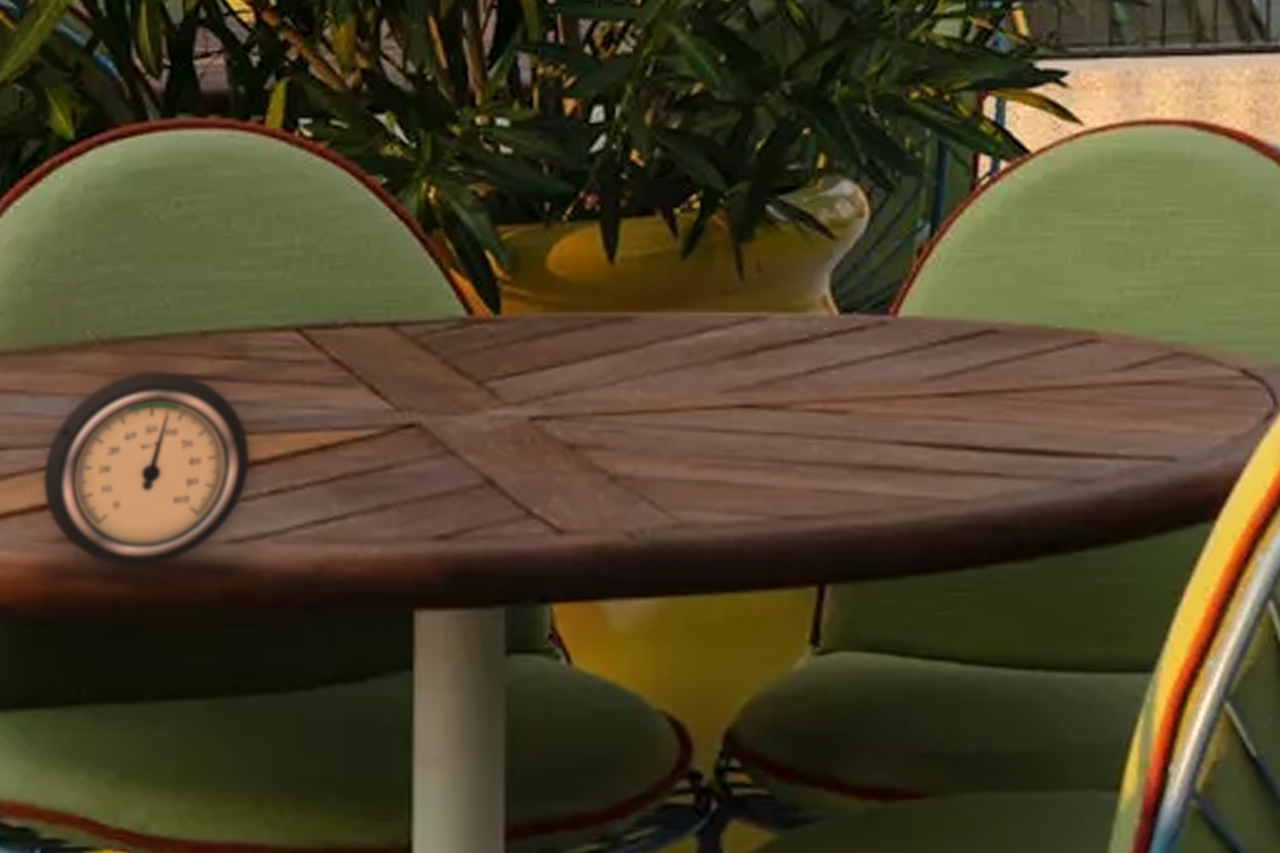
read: {"value": 55, "unit": "%"}
